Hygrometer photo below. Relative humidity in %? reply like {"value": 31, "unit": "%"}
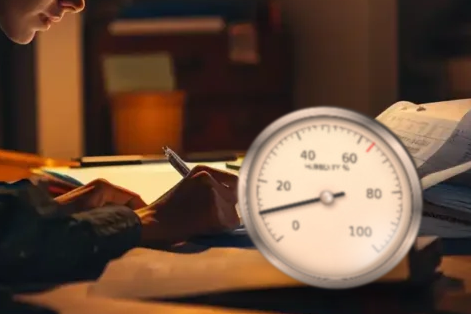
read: {"value": 10, "unit": "%"}
